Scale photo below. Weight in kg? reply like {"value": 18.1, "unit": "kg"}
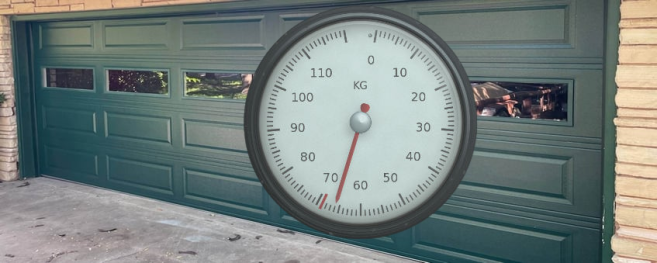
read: {"value": 66, "unit": "kg"}
